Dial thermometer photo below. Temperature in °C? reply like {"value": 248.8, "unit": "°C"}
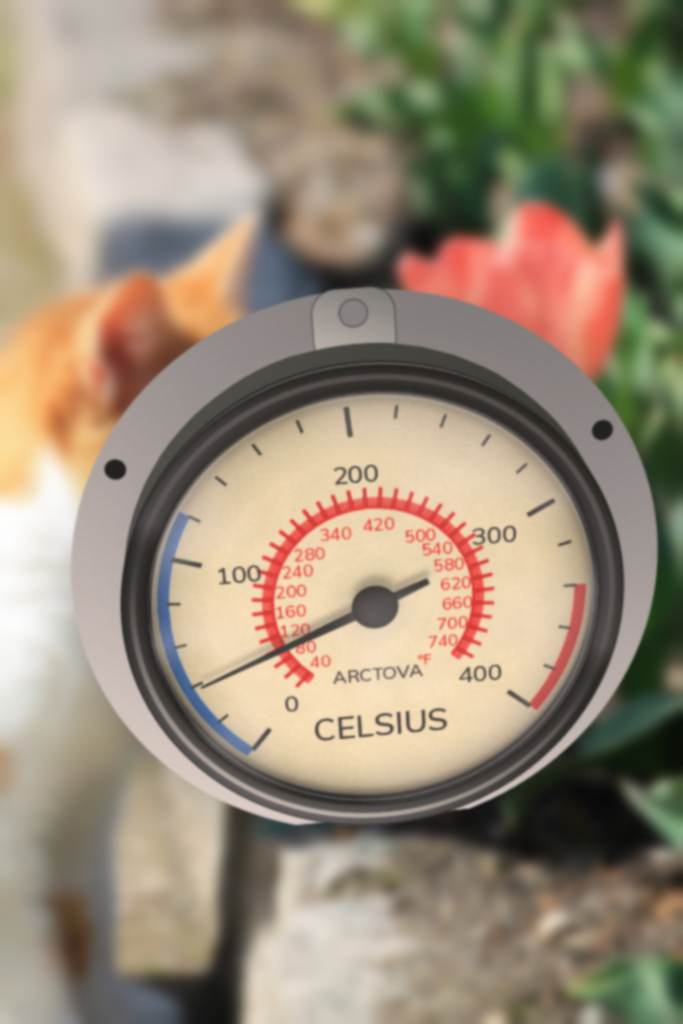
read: {"value": 40, "unit": "°C"}
